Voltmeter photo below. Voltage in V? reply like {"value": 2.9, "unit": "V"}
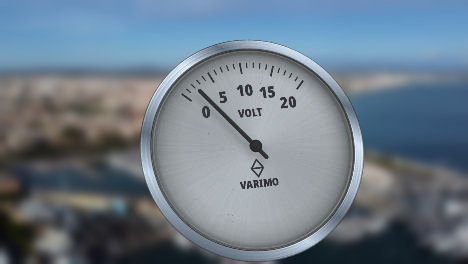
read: {"value": 2, "unit": "V"}
